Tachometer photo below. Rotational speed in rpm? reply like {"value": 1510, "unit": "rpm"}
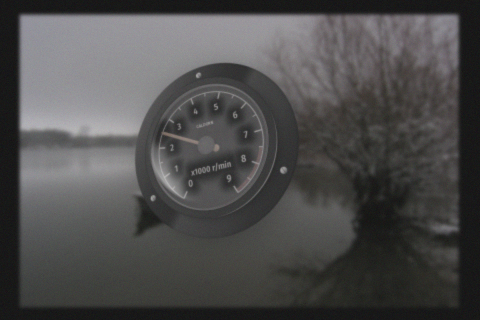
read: {"value": 2500, "unit": "rpm"}
